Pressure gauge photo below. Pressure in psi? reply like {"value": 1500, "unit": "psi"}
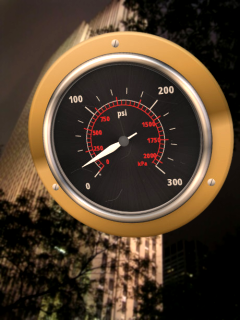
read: {"value": 20, "unit": "psi"}
